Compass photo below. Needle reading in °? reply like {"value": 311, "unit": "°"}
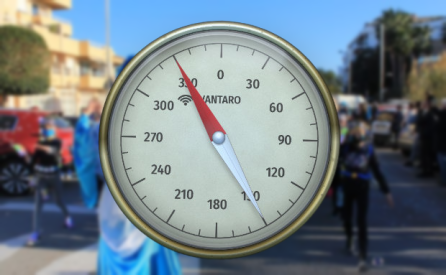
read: {"value": 330, "unit": "°"}
